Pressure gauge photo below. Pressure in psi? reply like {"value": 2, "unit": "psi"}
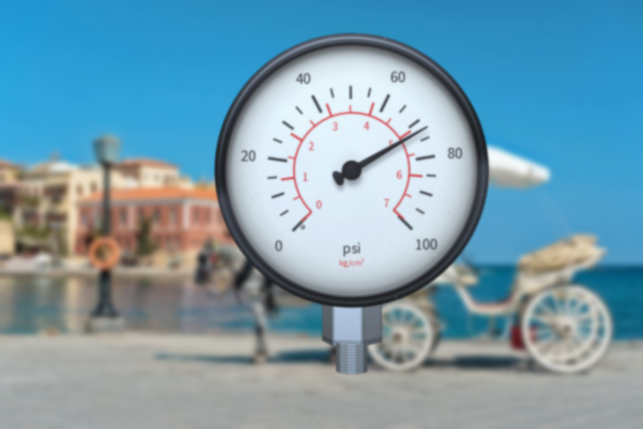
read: {"value": 72.5, "unit": "psi"}
